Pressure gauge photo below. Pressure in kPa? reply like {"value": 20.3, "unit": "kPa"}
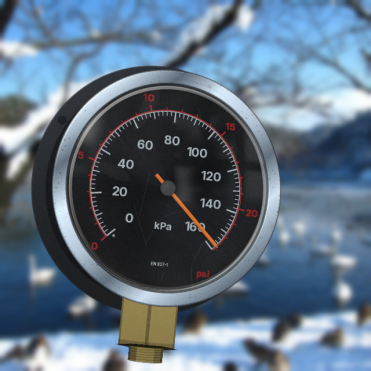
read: {"value": 158, "unit": "kPa"}
